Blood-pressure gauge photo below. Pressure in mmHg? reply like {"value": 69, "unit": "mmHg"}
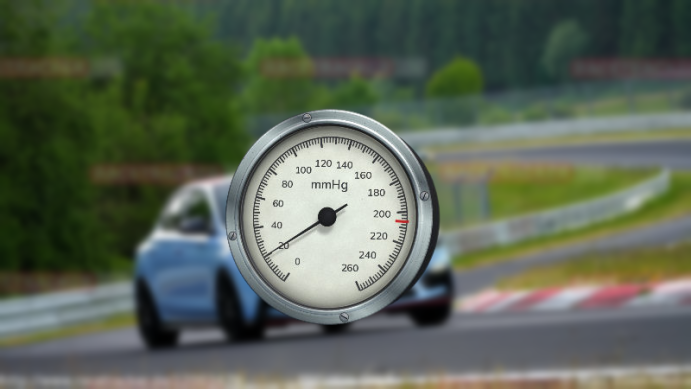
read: {"value": 20, "unit": "mmHg"}
